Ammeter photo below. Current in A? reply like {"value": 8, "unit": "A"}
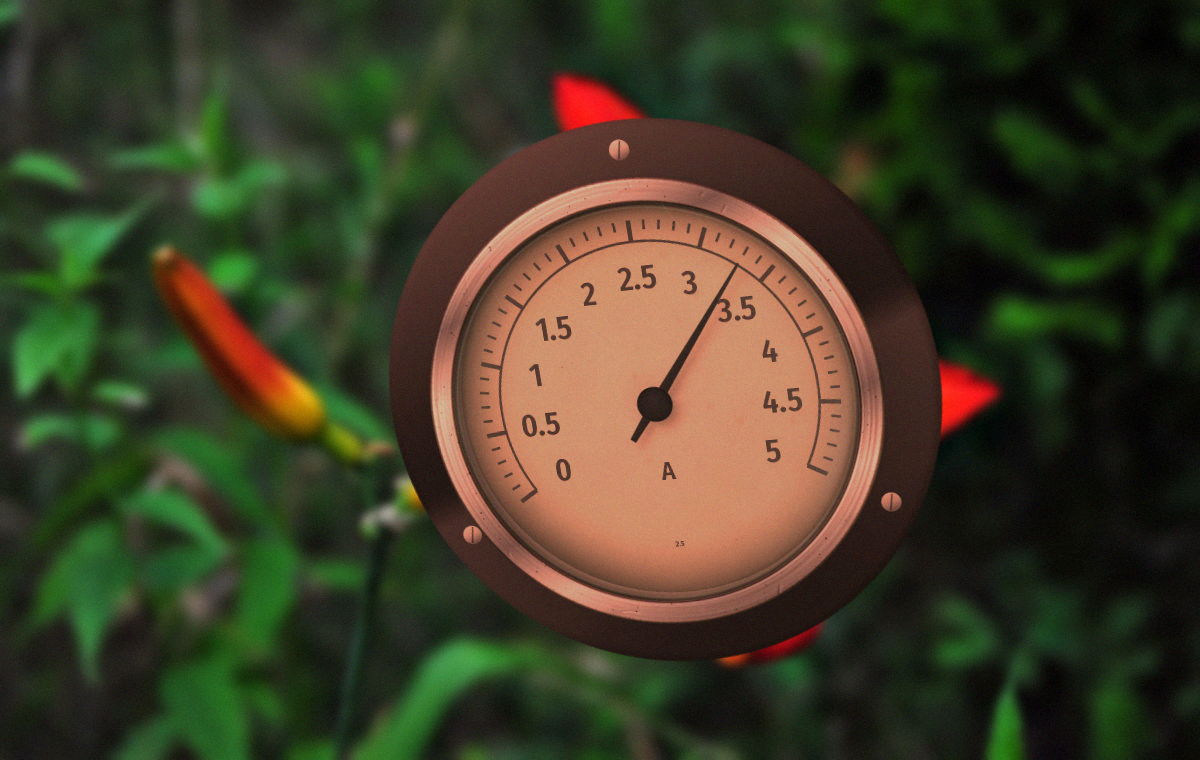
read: {"value": 3.3, "unit": "A"}
